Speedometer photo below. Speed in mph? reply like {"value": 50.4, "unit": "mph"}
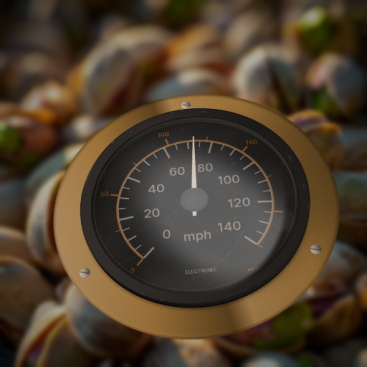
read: {"value": 72.5, "unit": "mph"}
